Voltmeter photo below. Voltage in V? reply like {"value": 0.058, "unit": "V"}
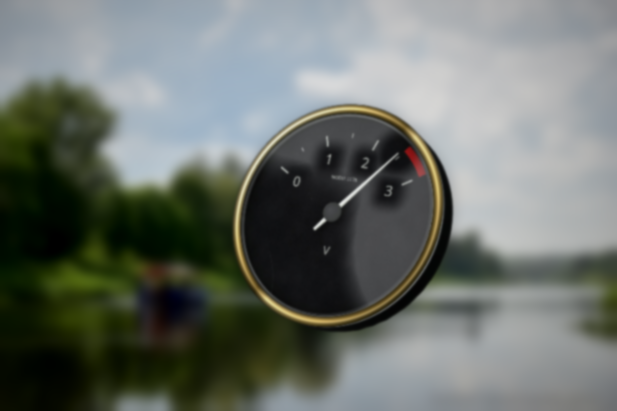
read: {"value": 2.5, "unit": "V"}
